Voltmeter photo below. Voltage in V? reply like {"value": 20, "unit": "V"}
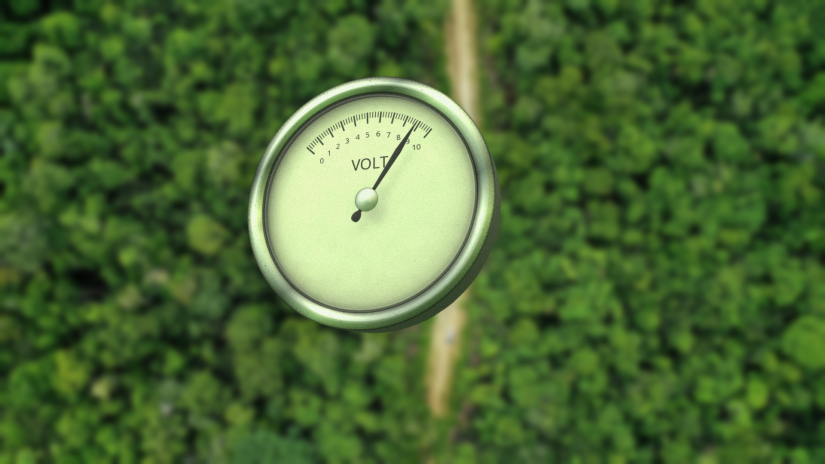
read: {"value": 9, "unit": "V"}
